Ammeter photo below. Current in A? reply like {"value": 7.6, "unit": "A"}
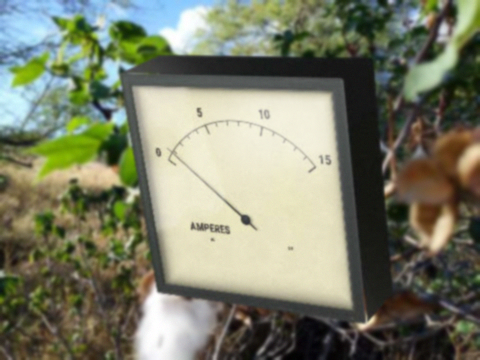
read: {"value": 1, "unit": "A"}
